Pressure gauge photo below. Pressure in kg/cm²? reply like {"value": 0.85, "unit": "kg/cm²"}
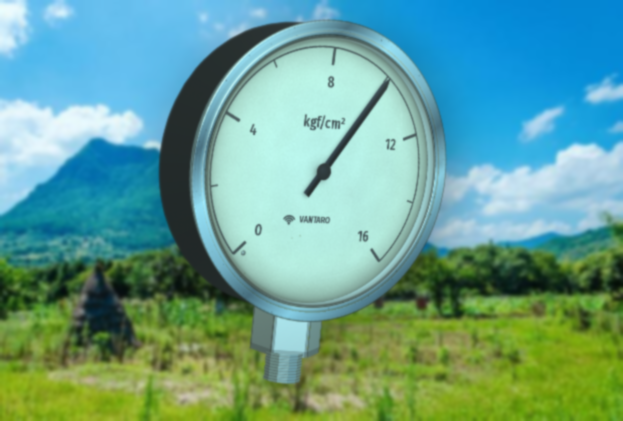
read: {"value": 10, "unit": "kg/cm²"}
